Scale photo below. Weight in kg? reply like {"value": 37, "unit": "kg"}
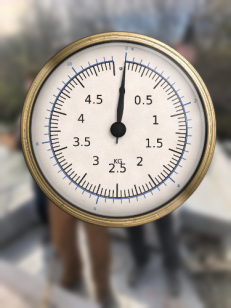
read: {"value": 0, "unit": "kg"}
